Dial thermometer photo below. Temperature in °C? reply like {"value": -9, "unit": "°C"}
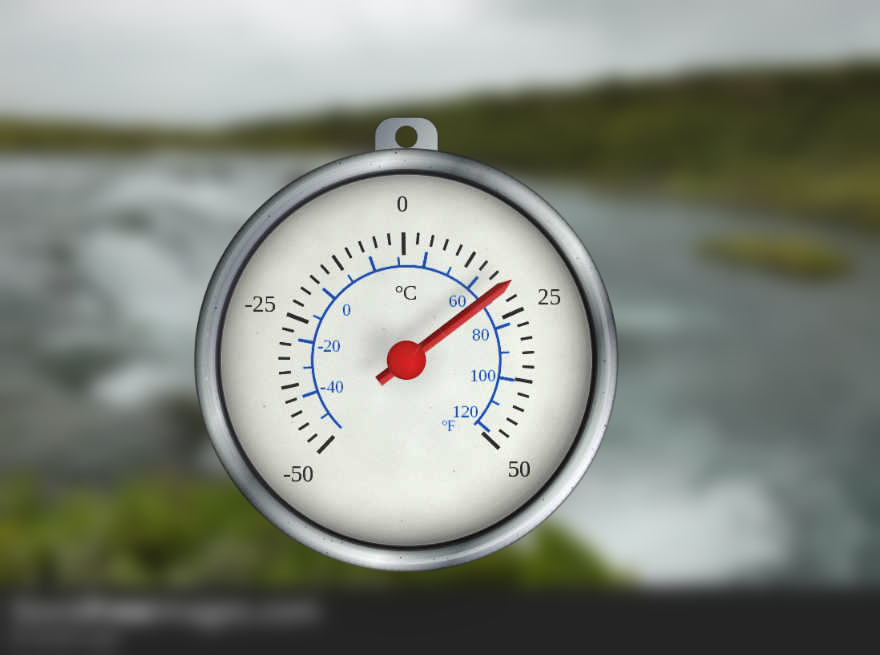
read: {"value": 20, "unit": "°C"}
